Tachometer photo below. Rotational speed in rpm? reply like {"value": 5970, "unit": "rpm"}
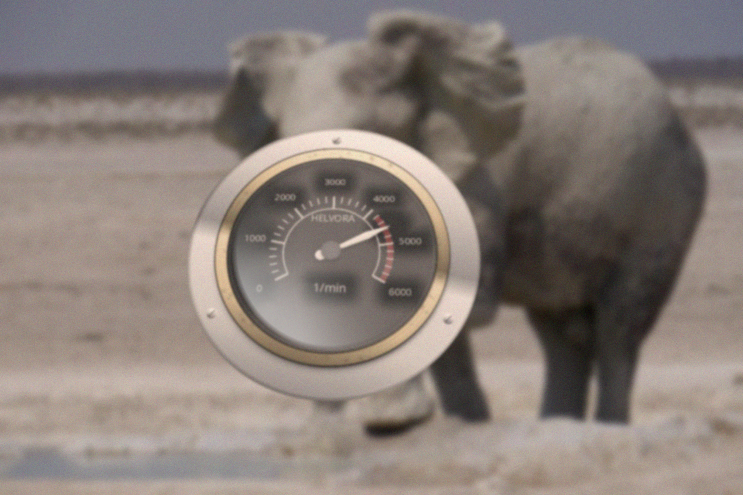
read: {"value": 4600, "unit": "rpm"}
